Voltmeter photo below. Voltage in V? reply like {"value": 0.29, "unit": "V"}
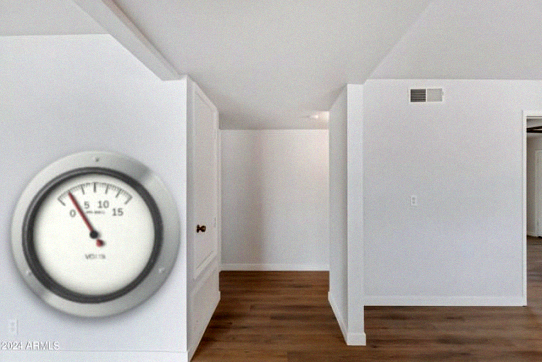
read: {"value": 2.5, "unit": "V"}
